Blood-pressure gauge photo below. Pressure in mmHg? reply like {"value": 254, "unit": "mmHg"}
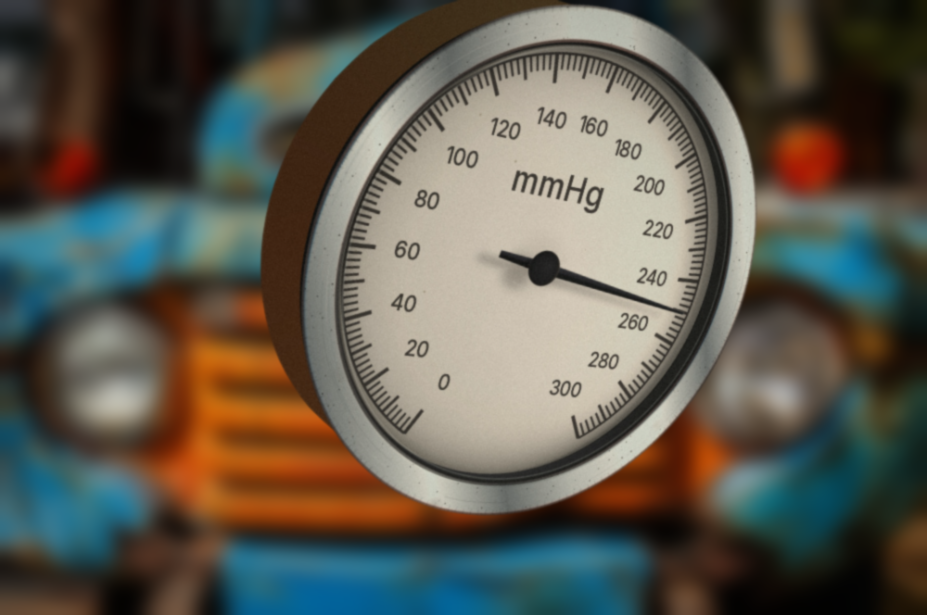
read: {"value": 250, "unit": "mmHg"}
